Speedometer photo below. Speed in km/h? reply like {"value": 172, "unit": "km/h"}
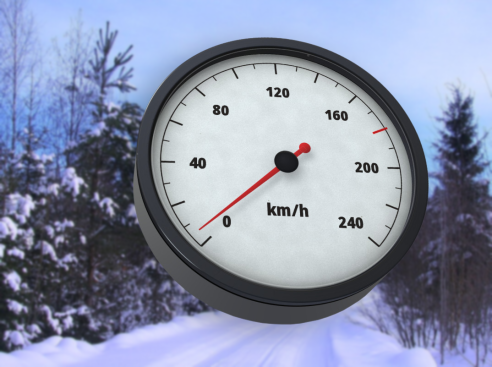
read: {"value": 5, "unit": "km/h"}
